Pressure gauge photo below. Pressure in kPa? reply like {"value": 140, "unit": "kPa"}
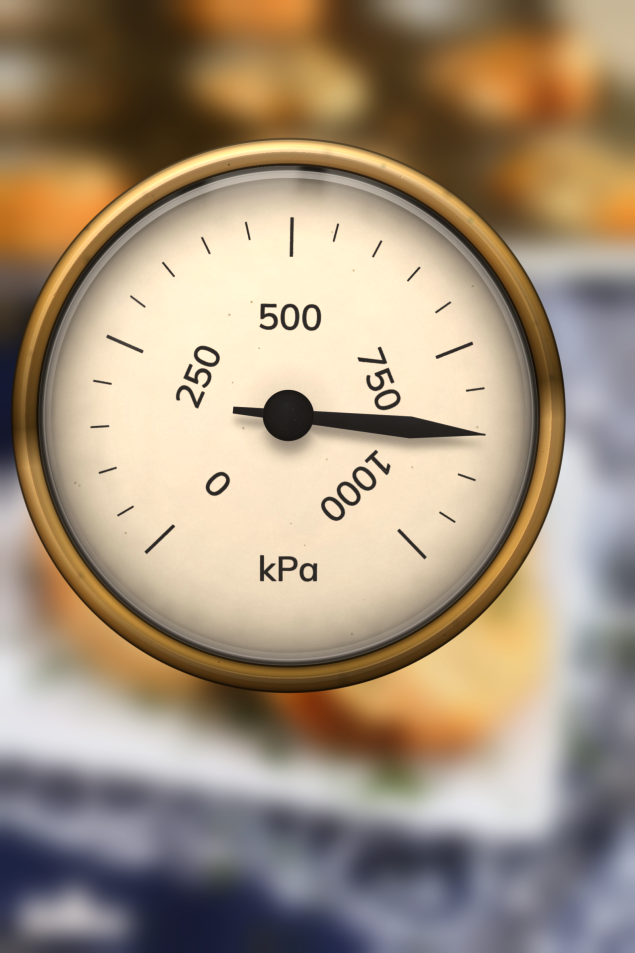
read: {"value": 850, "unit": "kPa"}
